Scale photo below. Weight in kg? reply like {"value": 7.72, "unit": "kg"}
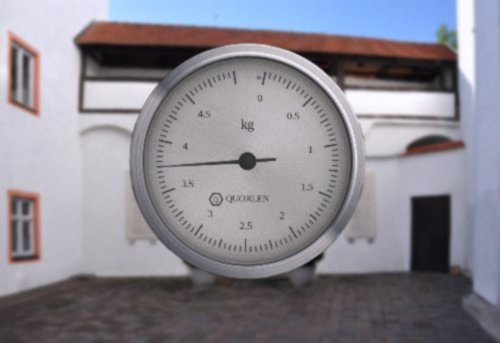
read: {"value": 3.75, "unit": "kg"}
